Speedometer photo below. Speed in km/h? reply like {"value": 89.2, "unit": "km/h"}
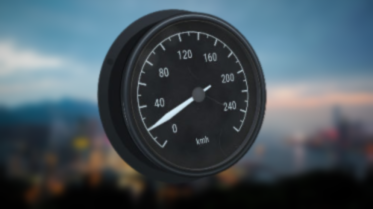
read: {"value": 20, "unit": "km/h"}
